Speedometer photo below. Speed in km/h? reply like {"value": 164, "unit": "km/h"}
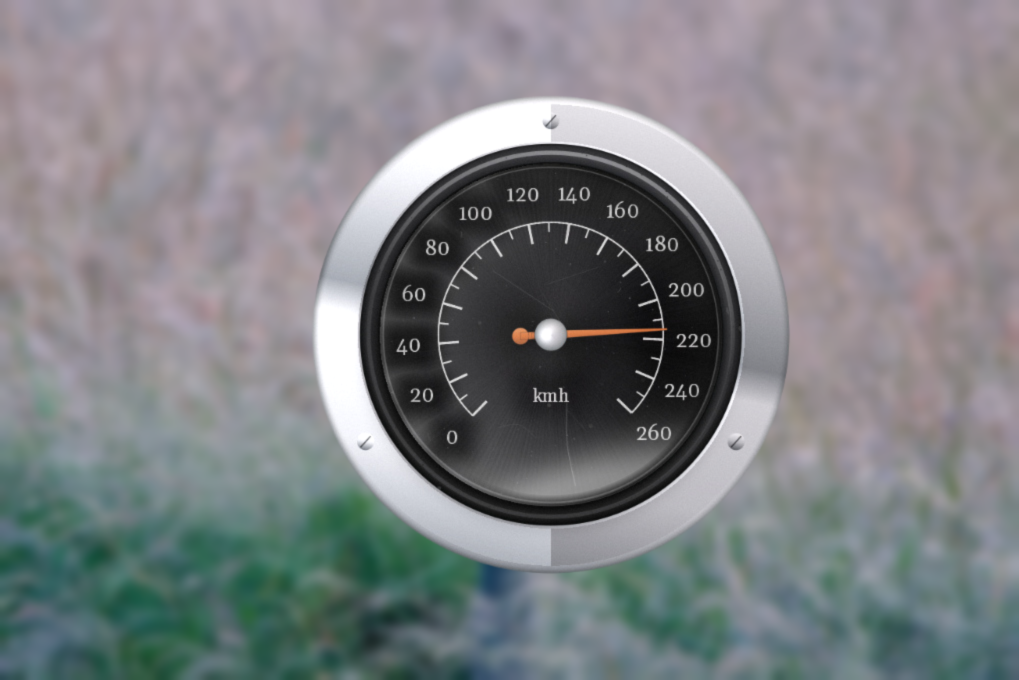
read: {"value": 215, "unit": "km/h"}
